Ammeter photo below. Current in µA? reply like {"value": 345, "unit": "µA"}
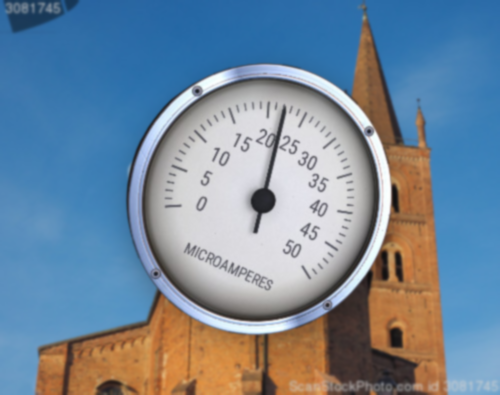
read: {"value": 22, "unit": "µA"}
